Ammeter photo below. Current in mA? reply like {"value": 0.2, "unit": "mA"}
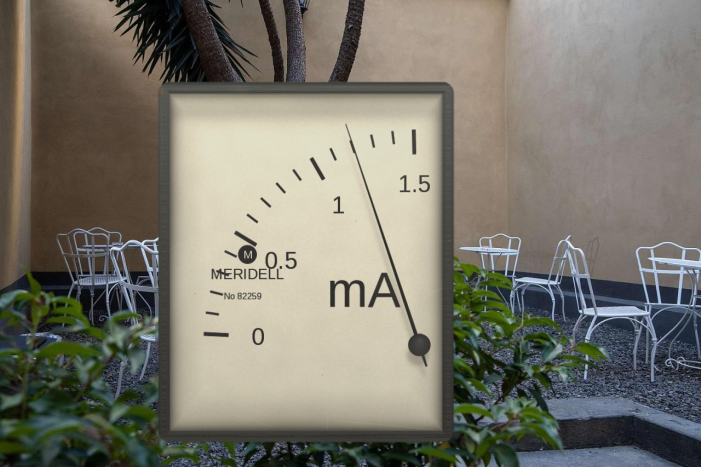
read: {"value": 1.2, "unit": "mA"}
